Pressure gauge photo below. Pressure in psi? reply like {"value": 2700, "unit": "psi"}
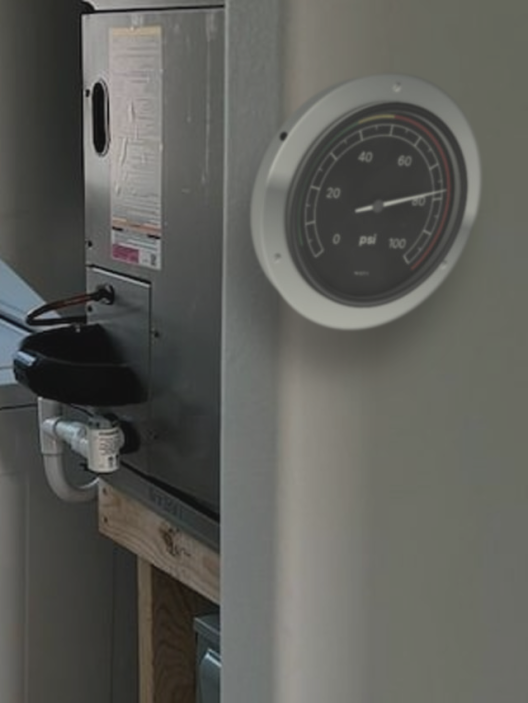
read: {"value": 77.5, "unit": "psi"}
